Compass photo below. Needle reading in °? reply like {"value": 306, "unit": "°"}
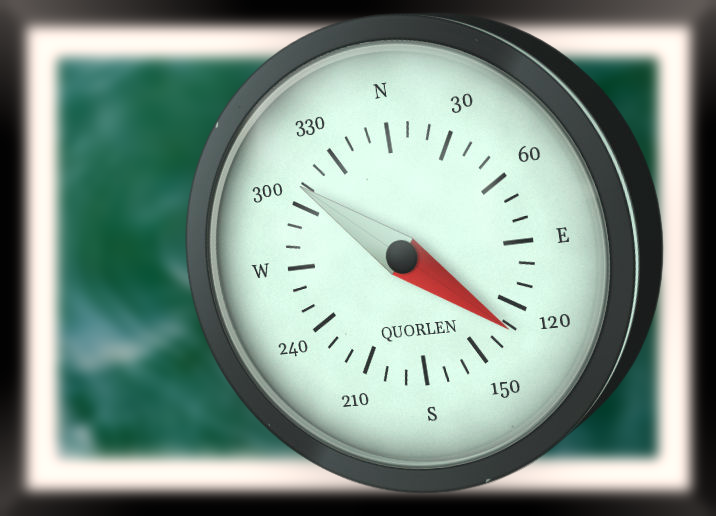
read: {"value": 130, "unit": "°"}
